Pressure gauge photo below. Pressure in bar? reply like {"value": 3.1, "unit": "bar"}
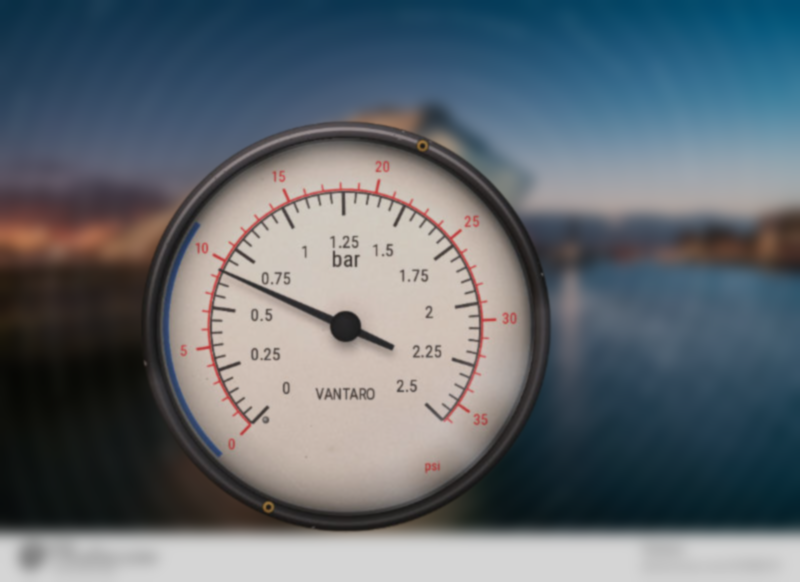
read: {"value": 0.65, "unit": "bar"}
